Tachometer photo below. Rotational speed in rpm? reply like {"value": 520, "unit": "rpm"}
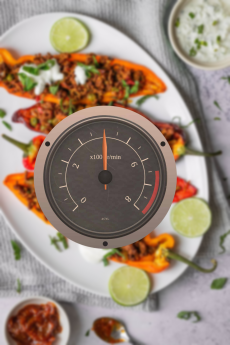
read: {"value": 4000, "unit": "rpm"}
